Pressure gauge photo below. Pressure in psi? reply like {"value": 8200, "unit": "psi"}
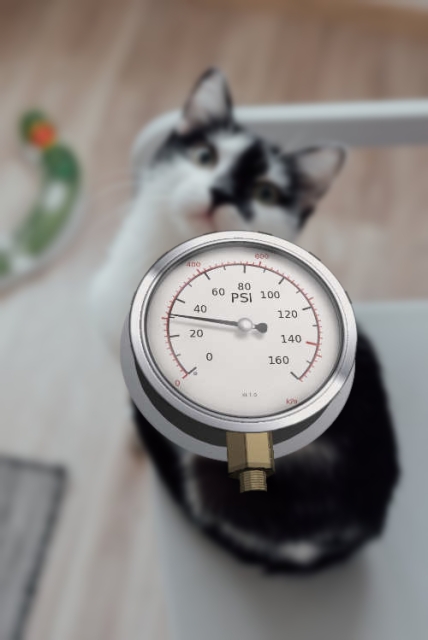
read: {"value": 30, "unit": "psi"}
